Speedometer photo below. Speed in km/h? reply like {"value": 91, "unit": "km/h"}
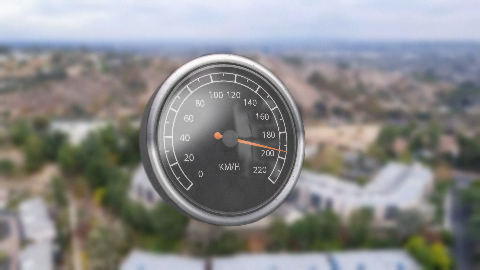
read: {"value": 195, "unit": "km/h"}
